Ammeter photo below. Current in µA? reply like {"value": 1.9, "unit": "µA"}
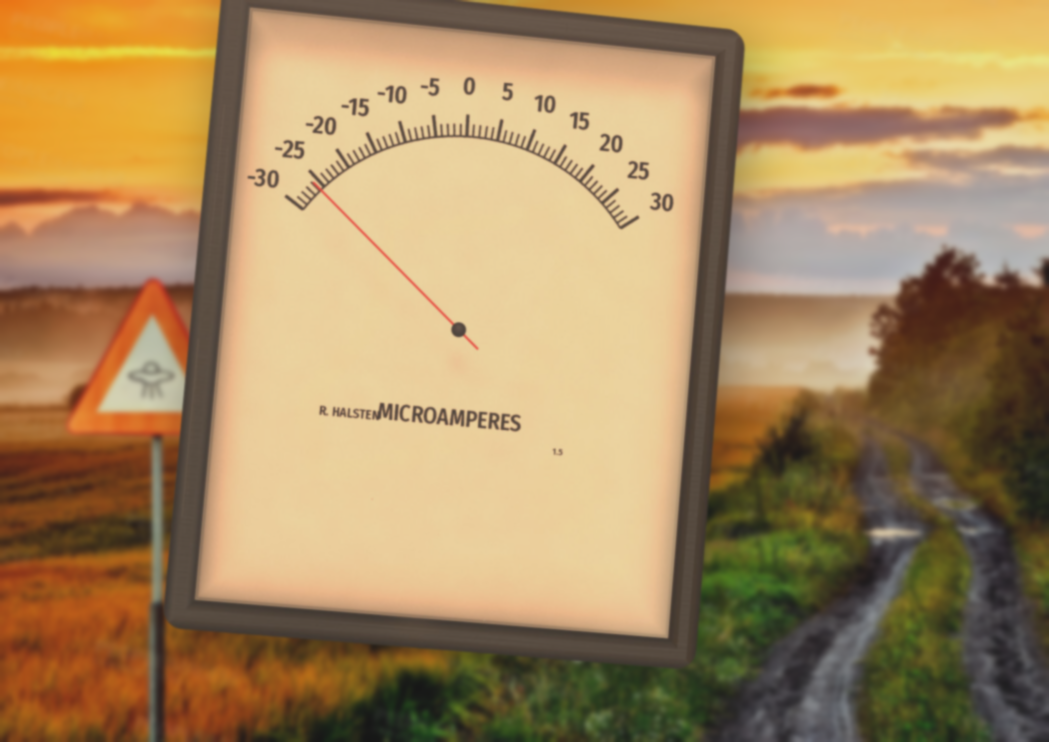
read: {"value": -26, "unit": "µA"}
